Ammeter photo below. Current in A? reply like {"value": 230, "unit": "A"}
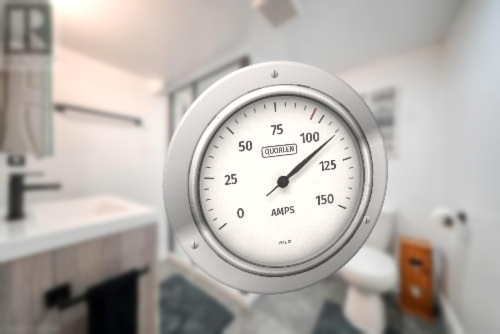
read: {"value": 110, "unit": "A"}
